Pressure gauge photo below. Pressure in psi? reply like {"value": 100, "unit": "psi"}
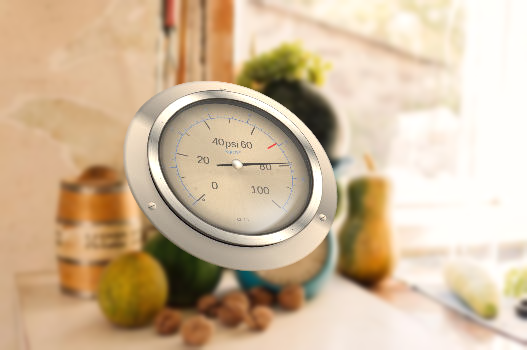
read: {"value": 80, "unit": "psi"}
